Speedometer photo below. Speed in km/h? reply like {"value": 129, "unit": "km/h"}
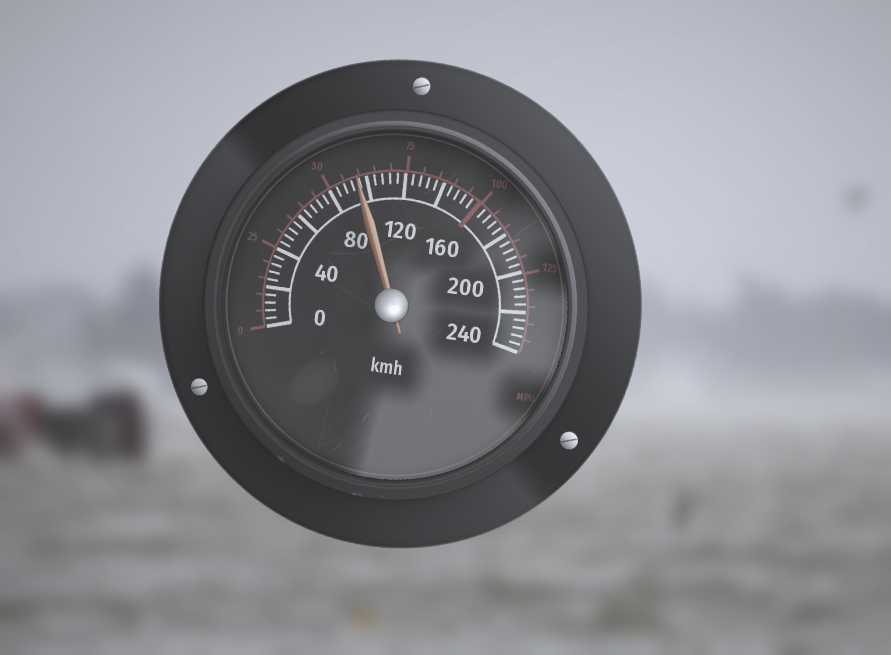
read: {"value": 96, "unit": "km/h"}
